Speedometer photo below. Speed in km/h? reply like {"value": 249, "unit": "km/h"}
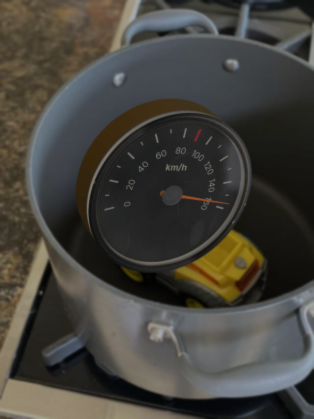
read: {"value": 155, "unit": "km/h"}
